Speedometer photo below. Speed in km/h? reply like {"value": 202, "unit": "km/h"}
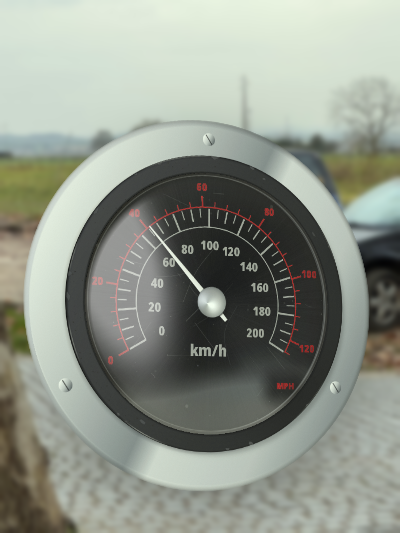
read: {"value": 65, "unit": "km/h"}
